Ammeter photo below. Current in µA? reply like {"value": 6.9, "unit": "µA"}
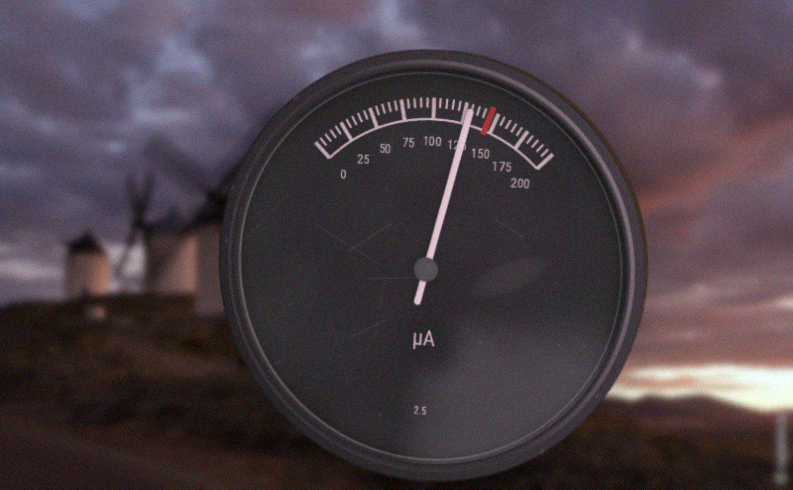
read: {"value": 130, "unit": "µA"}
